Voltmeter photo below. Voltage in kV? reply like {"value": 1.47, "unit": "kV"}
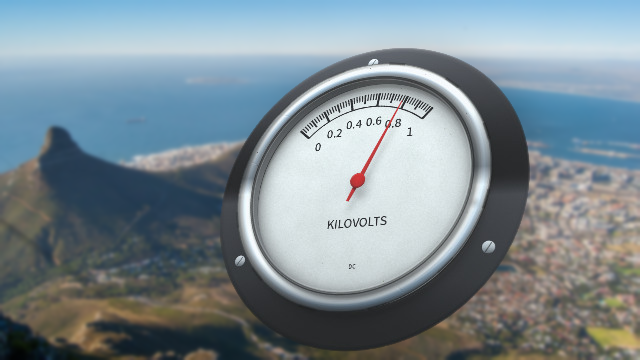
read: {"value": 0.8, "unit": "kV"}
